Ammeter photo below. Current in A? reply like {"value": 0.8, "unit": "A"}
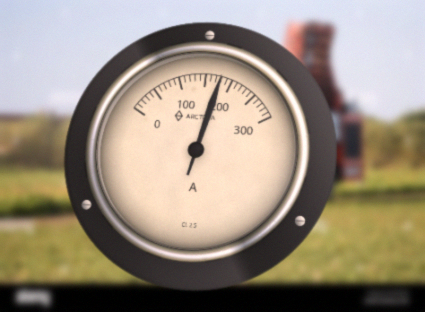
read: {"value": 180, "unit": "A"}
